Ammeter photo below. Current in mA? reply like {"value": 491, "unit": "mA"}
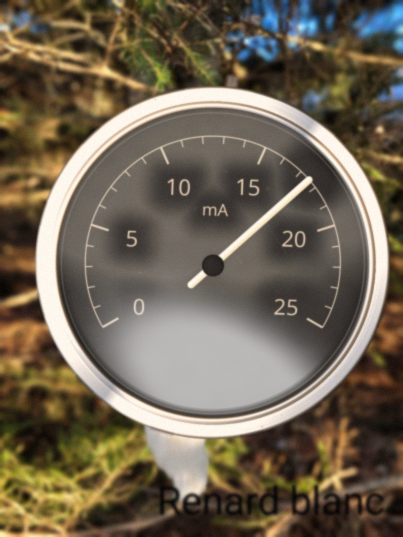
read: {"value": 17.5, "unit": "mA"}
